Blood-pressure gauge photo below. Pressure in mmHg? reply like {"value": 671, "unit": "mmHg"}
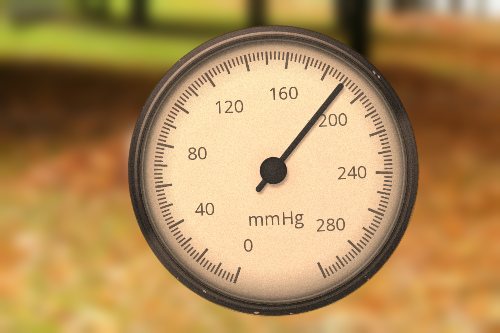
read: {"value": 190, "unit": "mmHg"}
